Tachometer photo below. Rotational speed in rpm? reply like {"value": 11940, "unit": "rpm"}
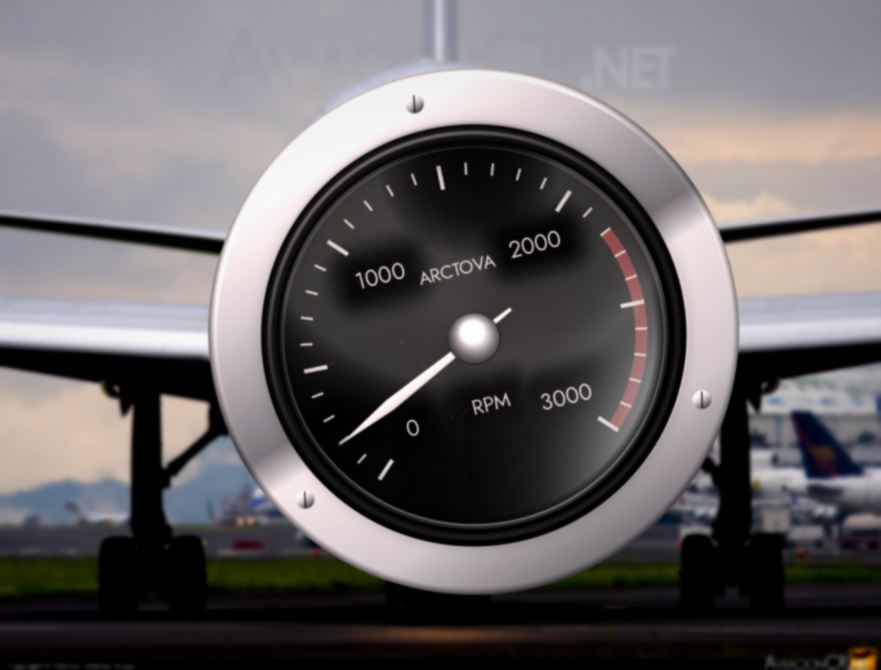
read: {"value": 200, "unit": "rpm"}
